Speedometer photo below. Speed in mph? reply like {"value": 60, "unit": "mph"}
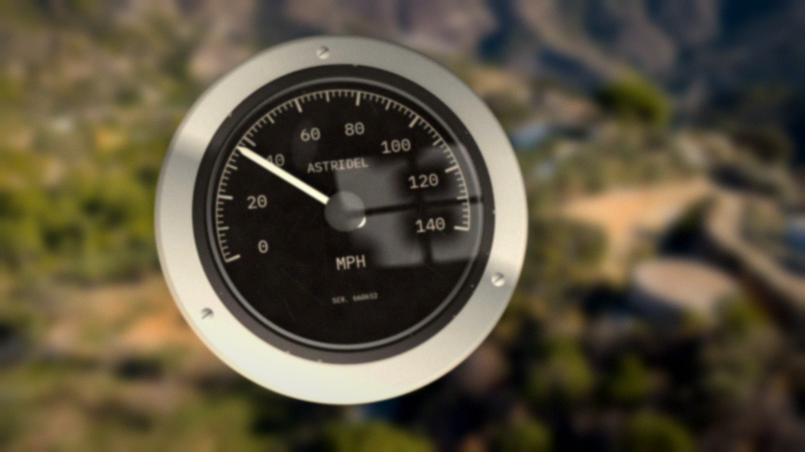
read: {"value": 36, "unit": "mph"}
